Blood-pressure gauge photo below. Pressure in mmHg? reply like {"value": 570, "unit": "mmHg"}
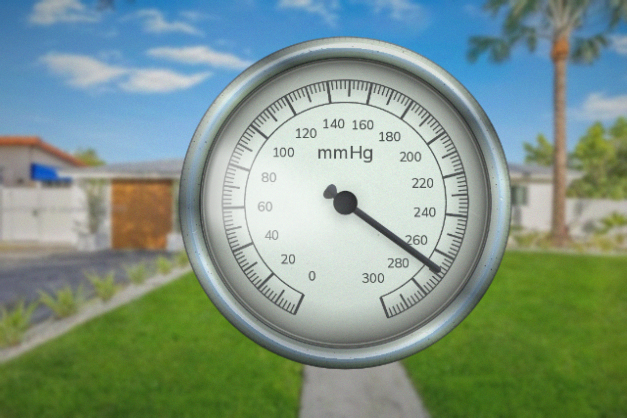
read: {"value": 268, "unit": "mmHg"}
